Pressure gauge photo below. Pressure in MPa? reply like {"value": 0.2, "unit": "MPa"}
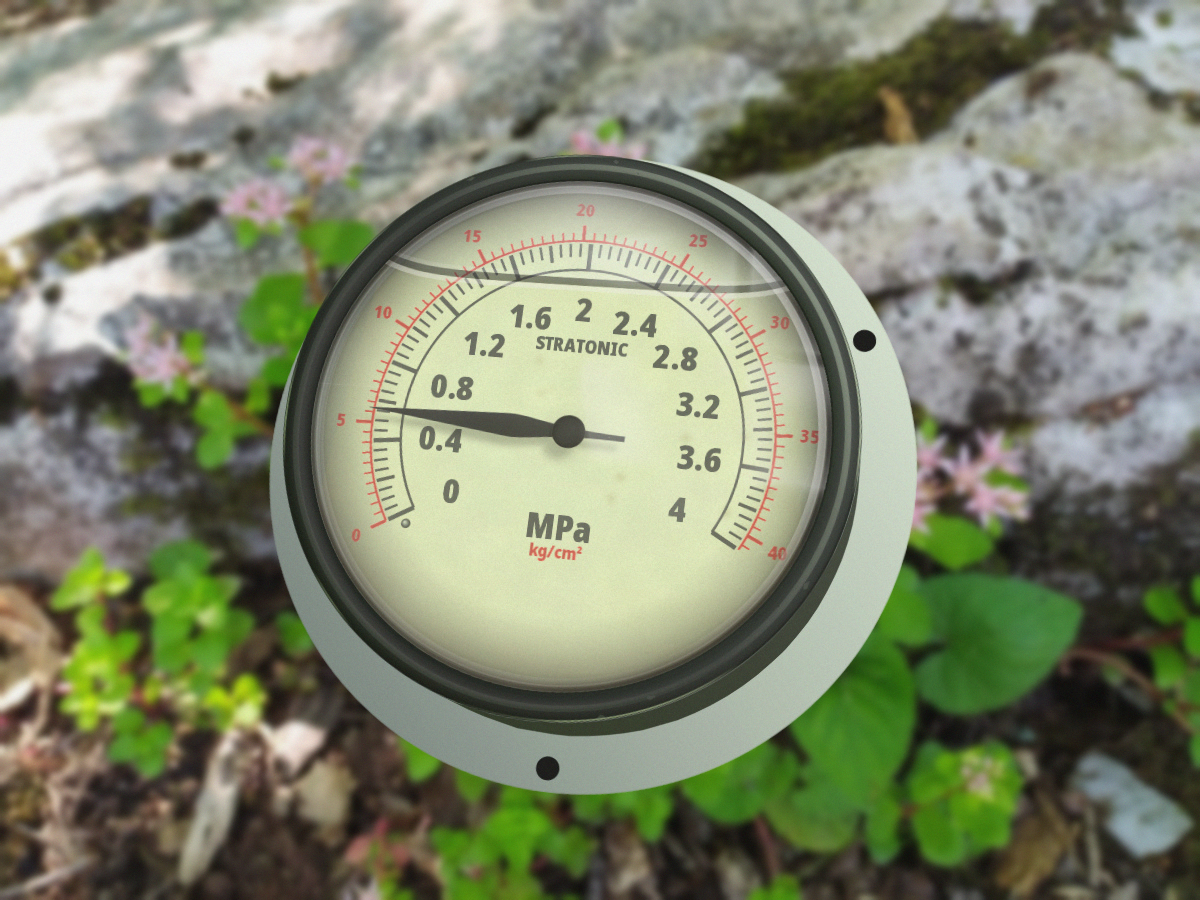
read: {"value": 0.55, "unit": "MPa"}
